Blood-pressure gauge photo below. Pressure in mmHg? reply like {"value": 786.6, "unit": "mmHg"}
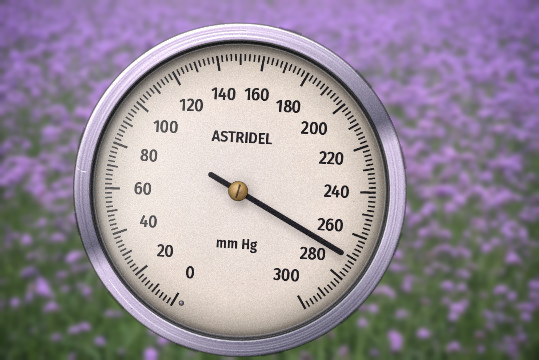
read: {"value": 270, "unit": "mmHg"}
